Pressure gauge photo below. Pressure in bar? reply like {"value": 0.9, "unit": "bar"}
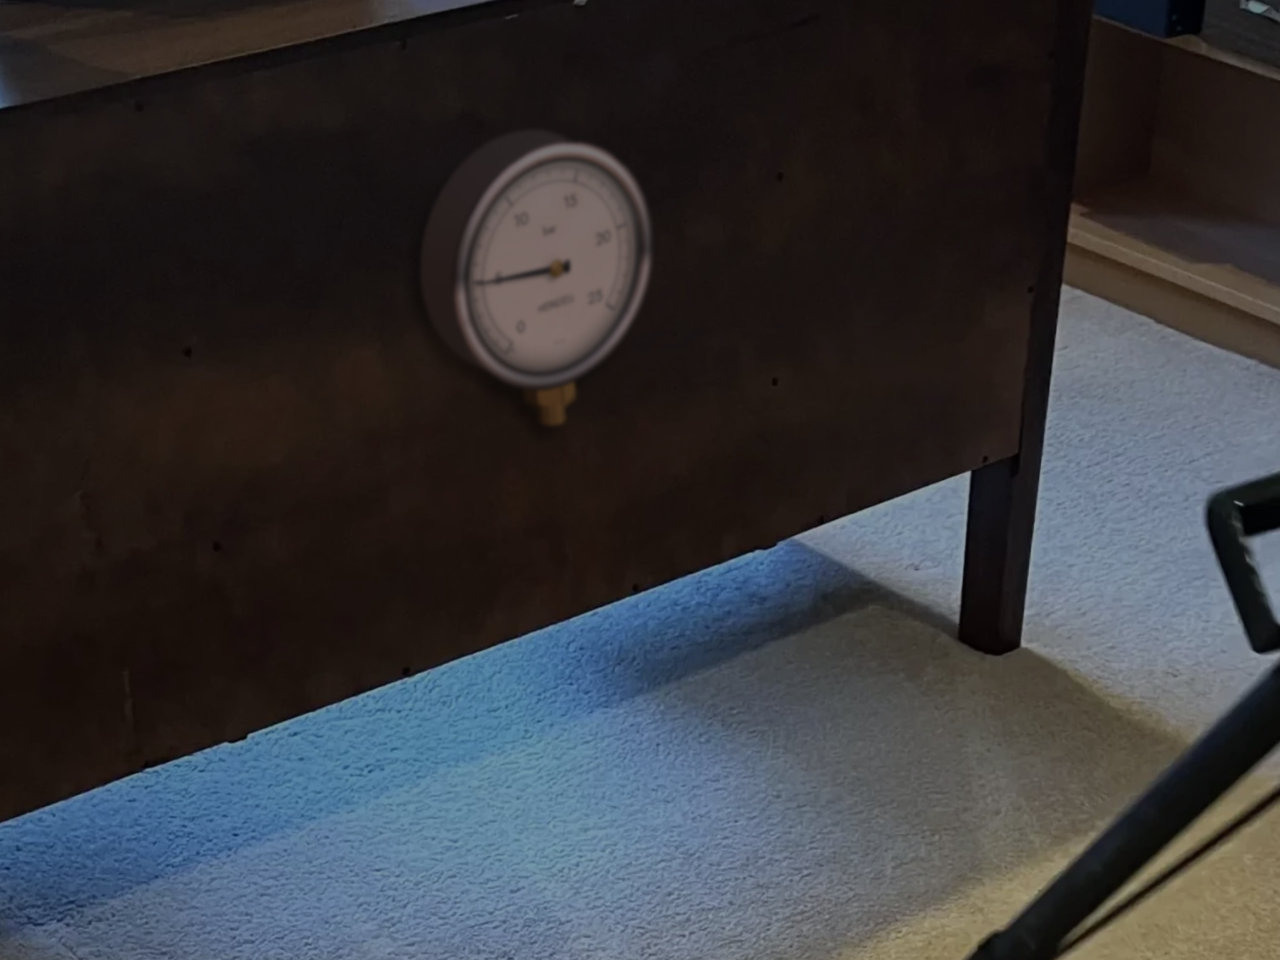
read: {"value": 5, "unit": "bar"}
